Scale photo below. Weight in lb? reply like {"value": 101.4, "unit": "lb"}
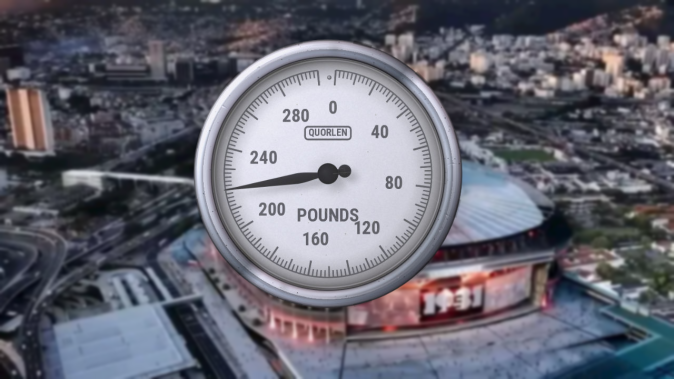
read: {"value": 220, "unit": "lb"}
